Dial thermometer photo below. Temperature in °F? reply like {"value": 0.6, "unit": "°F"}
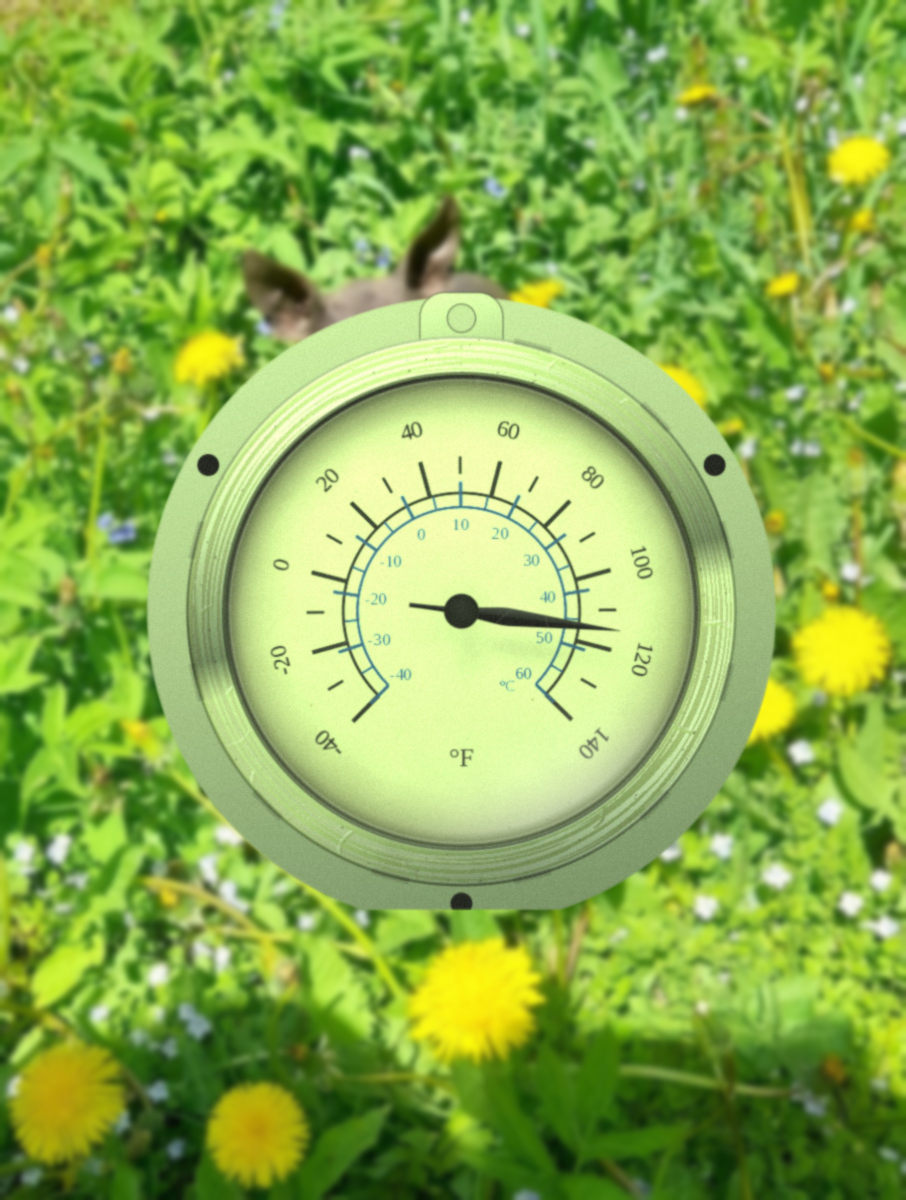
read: {"value": 115, "unit": "°F"}
